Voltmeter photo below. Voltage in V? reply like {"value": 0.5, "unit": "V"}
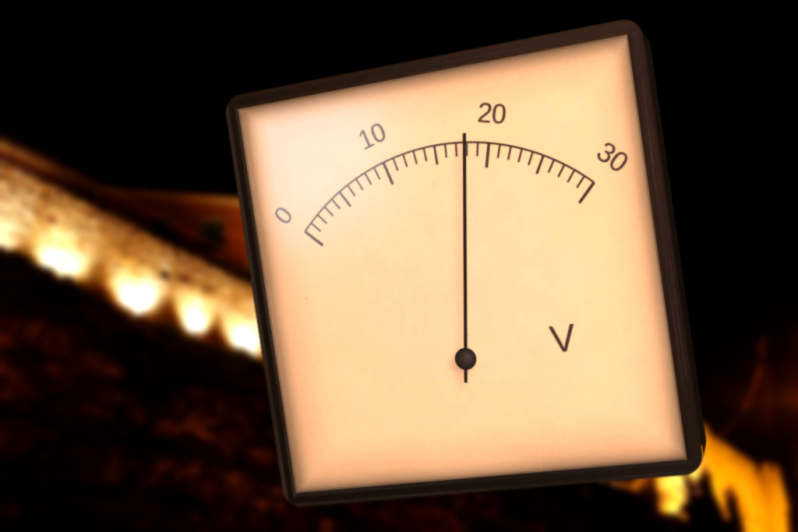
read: {"value": 18, "unit": "V"}
